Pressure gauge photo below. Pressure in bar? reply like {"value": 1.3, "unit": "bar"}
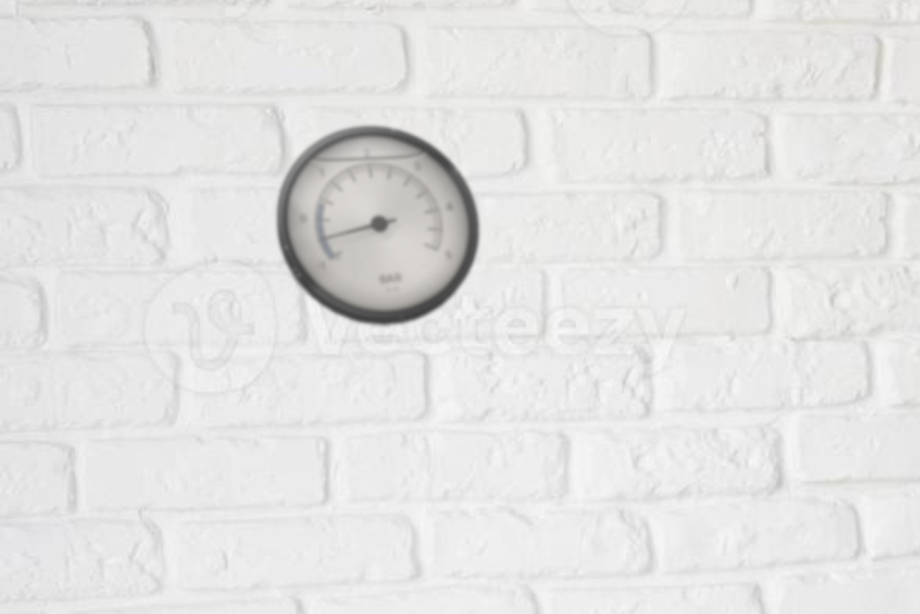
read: {"value": -0.5, "unit": "bar"}
